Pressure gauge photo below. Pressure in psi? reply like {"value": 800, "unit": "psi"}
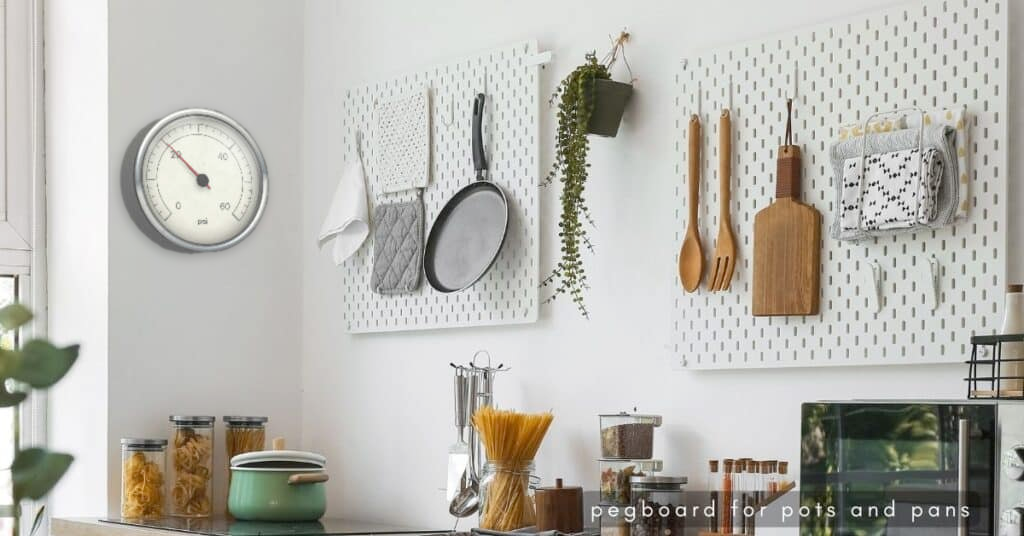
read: {"value": 20, "unit": "psi"}
